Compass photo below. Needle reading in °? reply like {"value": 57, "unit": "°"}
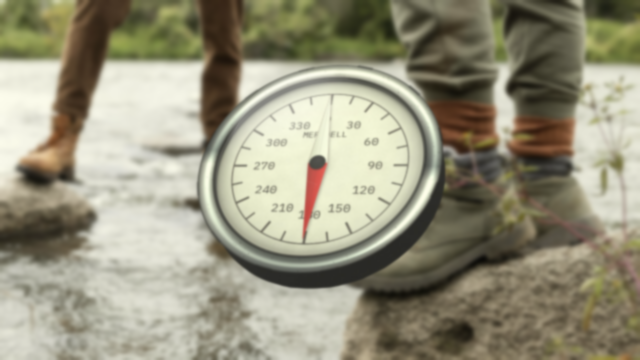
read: {"value": 180, "unit": "°"}
